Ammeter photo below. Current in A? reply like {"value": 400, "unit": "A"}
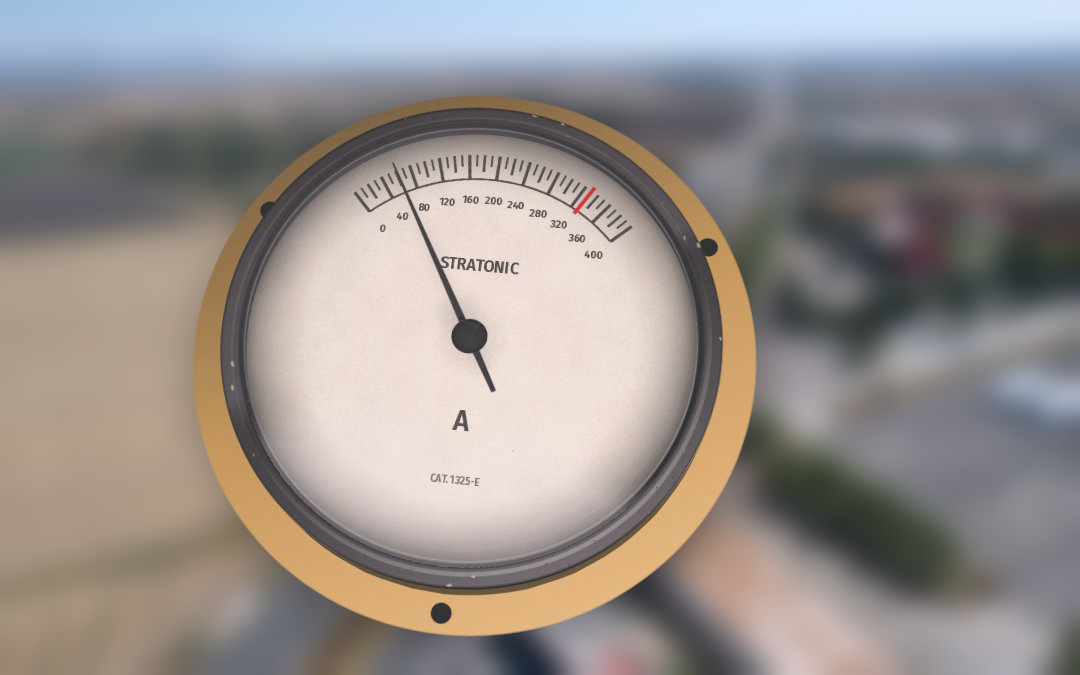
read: {"value": 60, "unit": "A"}
